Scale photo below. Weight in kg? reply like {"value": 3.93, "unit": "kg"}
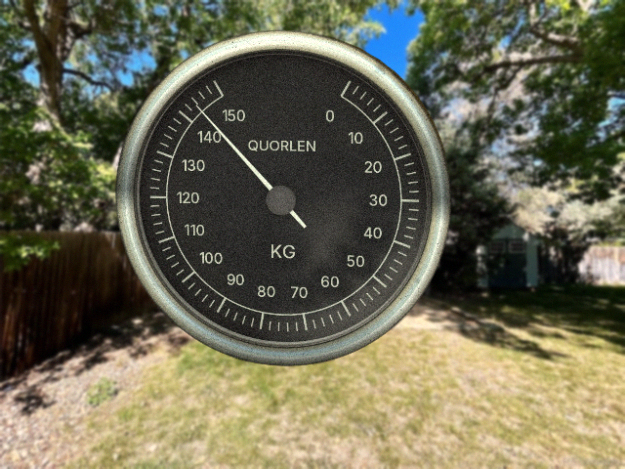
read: {"value": 144, "unit": "kg"}
